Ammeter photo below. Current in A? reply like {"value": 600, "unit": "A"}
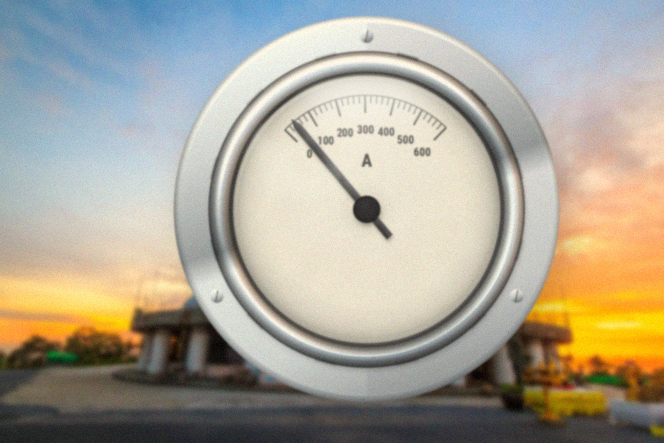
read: {"value": 40, "unit": "A"}
